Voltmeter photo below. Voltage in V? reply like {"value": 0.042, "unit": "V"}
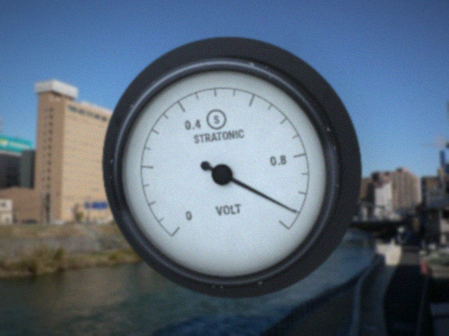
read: {"value": 0.95, "unit": "V"}
